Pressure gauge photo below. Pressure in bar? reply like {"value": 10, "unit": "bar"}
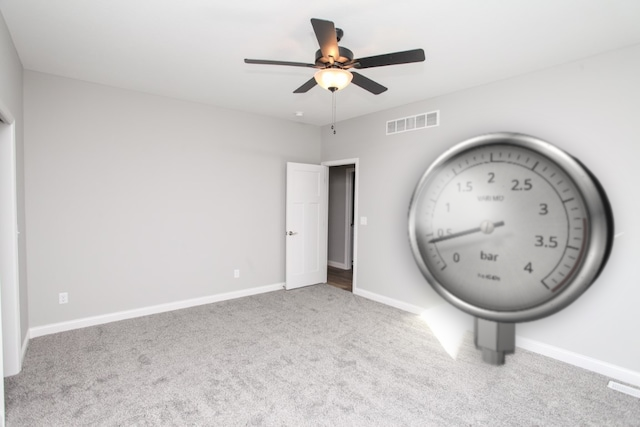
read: {"value": 0.4, "unit": "bar"}
